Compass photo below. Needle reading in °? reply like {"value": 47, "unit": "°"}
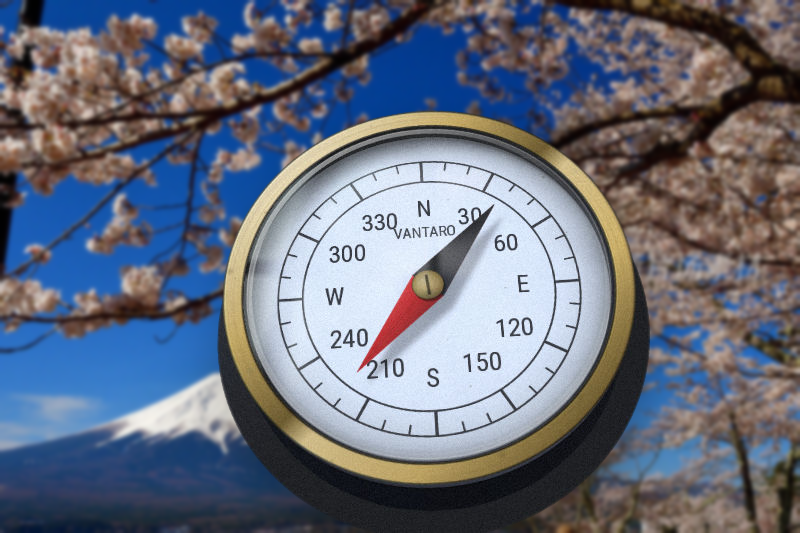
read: {"value": 220, "unit": "°"}
